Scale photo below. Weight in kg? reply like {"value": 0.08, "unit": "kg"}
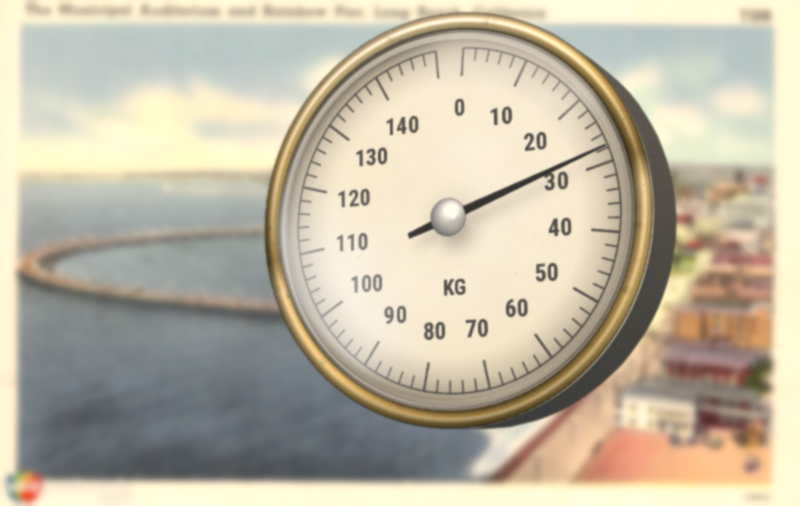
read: {"value": 28, "unit": "kg"}
